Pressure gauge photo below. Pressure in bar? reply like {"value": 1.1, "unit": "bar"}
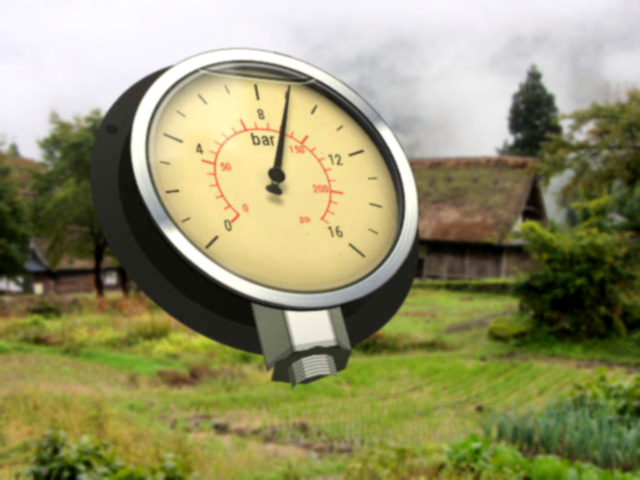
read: {"value": 9, "unit": "bar"}
